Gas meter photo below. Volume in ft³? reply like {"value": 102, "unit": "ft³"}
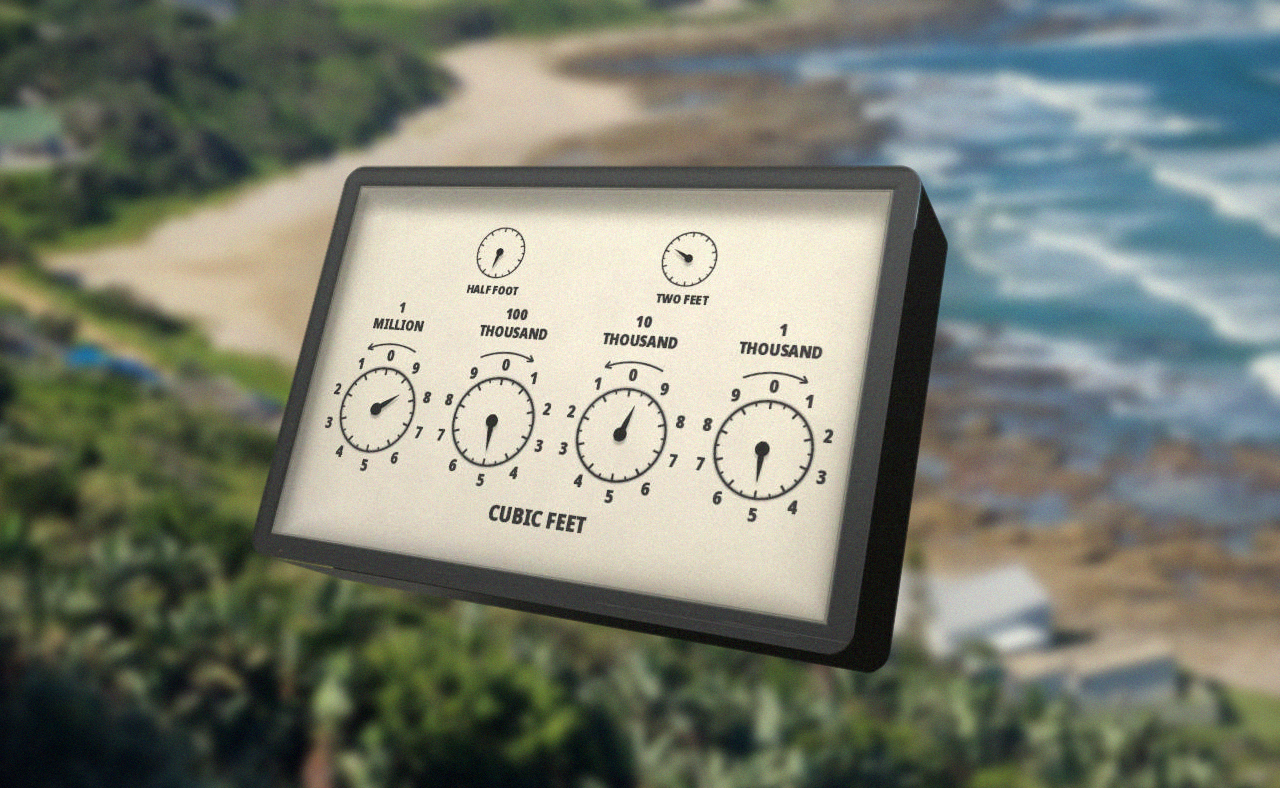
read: {"value": 849500, "unit": "ft³"}
